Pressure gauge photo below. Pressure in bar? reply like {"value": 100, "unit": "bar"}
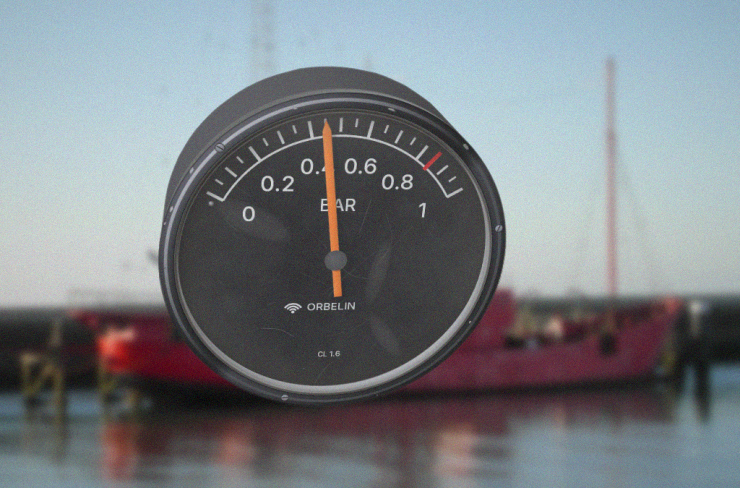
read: {"value": 0.45, "unit": "bar"}
